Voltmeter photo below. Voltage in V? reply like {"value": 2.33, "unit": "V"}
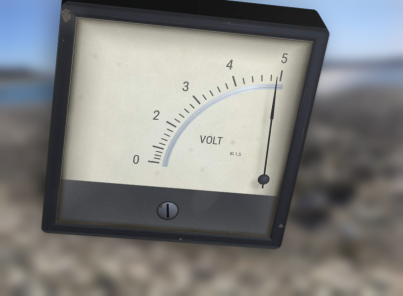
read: {"value": 4.9, "unit": "V"}
